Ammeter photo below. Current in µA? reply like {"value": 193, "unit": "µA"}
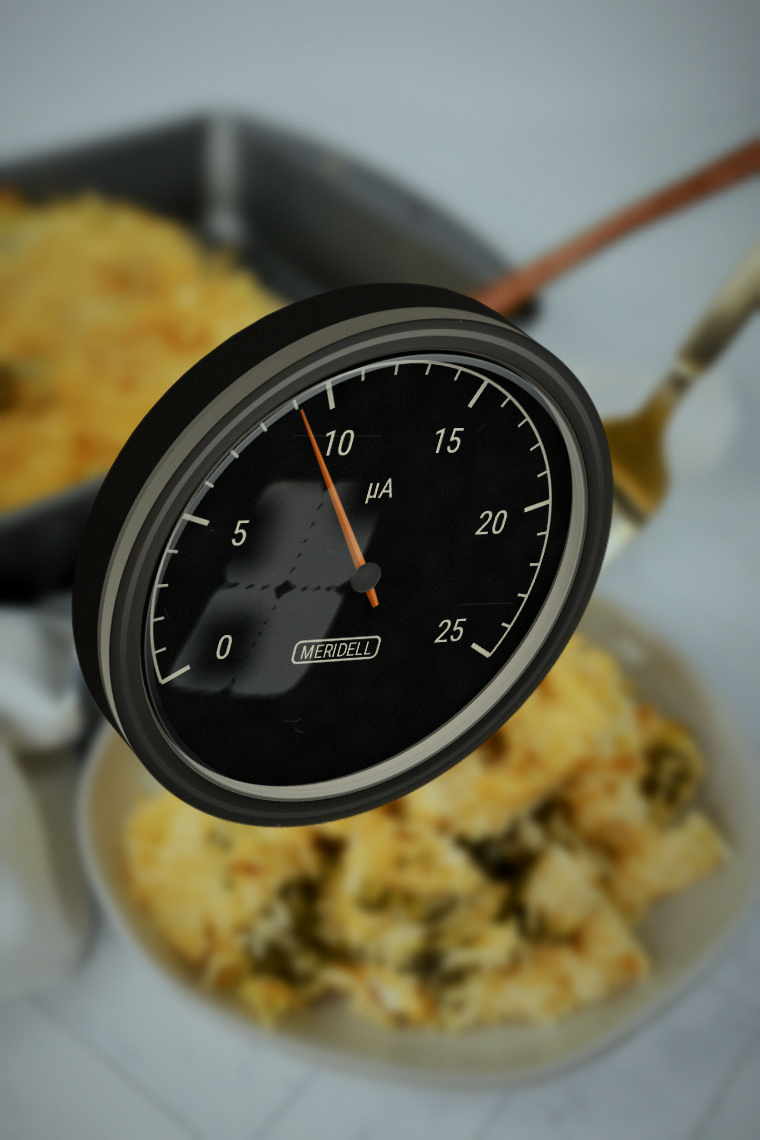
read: {"value": 9, "unit": "µA"}
